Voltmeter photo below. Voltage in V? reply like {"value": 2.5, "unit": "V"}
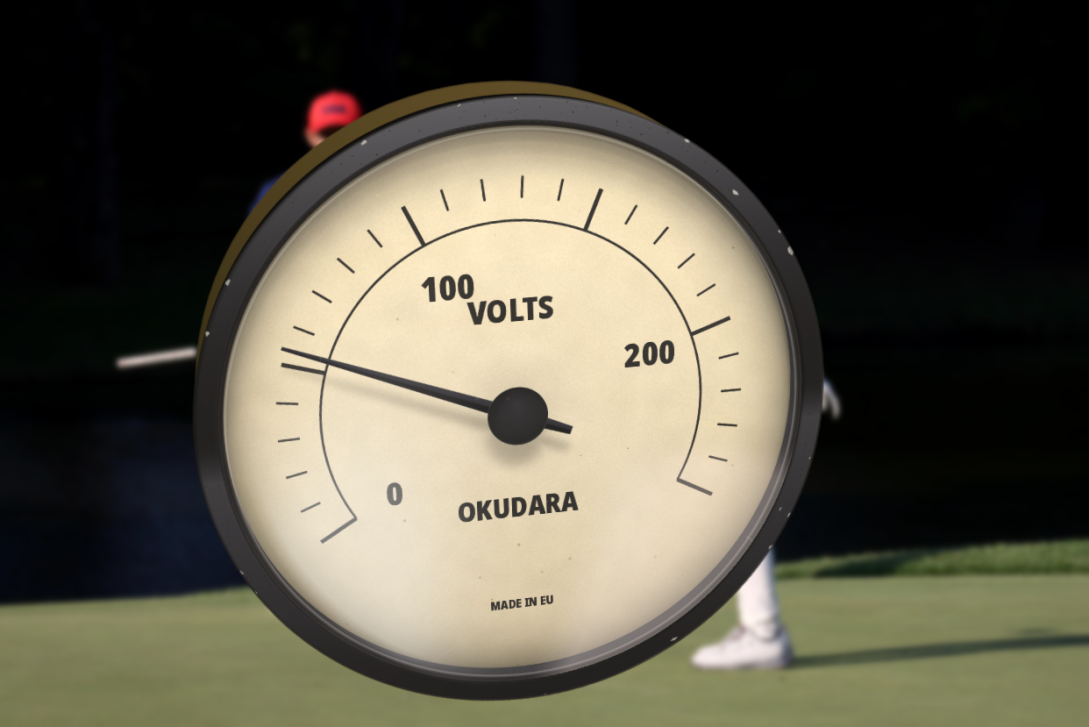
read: {"value": 55, "unit": "V"}
